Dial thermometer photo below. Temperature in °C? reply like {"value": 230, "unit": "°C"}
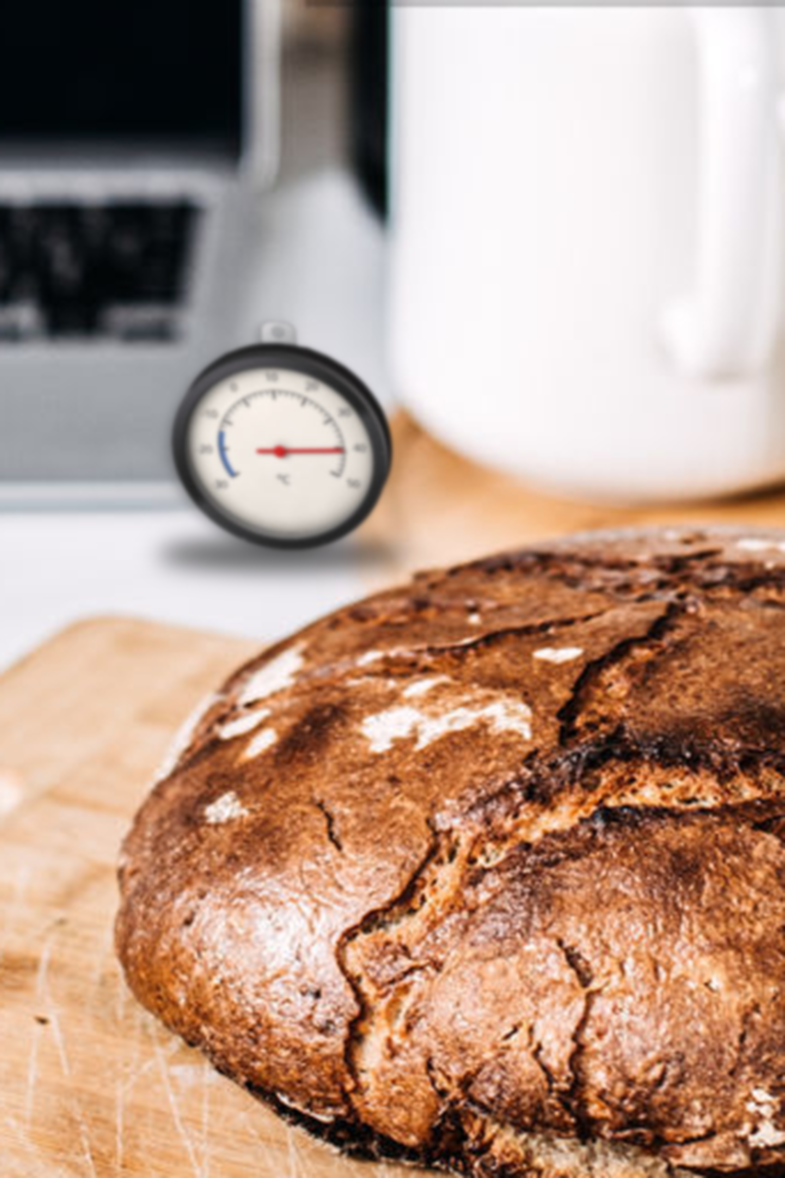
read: {"value": 40, "unit": "°C"}
